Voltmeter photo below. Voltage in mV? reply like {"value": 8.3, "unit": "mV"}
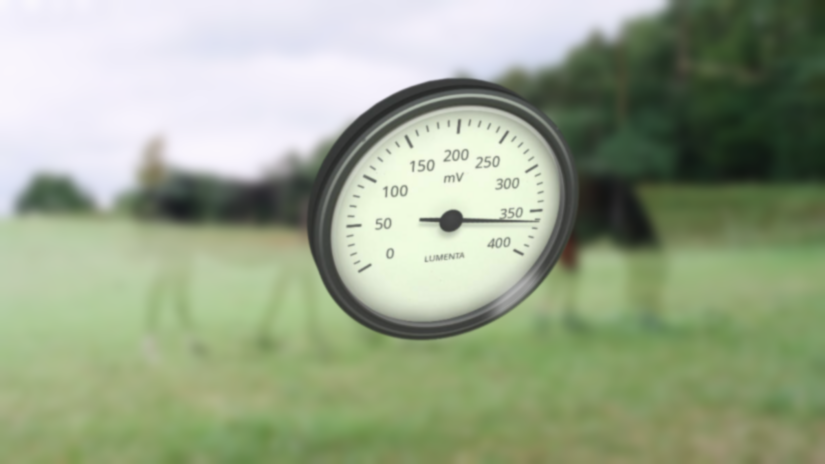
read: {"value": 360, "unit": "mV"}
